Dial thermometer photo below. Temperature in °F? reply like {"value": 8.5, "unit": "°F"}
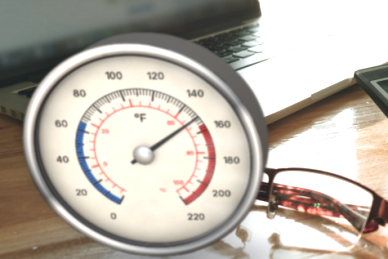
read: {"value": 150, "unit": "°F"}
